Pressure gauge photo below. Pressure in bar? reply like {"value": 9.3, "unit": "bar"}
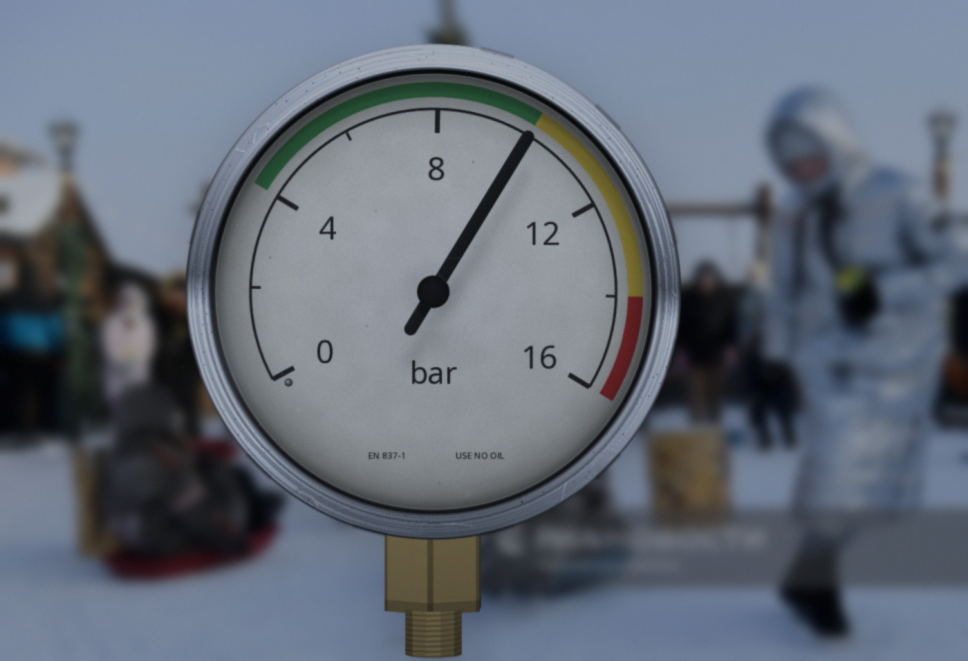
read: {"value": 10, "unit": "bar"}
